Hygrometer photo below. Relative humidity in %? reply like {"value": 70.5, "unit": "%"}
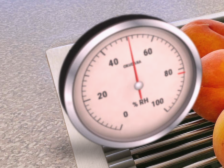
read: {"value": 50, "unit": "%"}
